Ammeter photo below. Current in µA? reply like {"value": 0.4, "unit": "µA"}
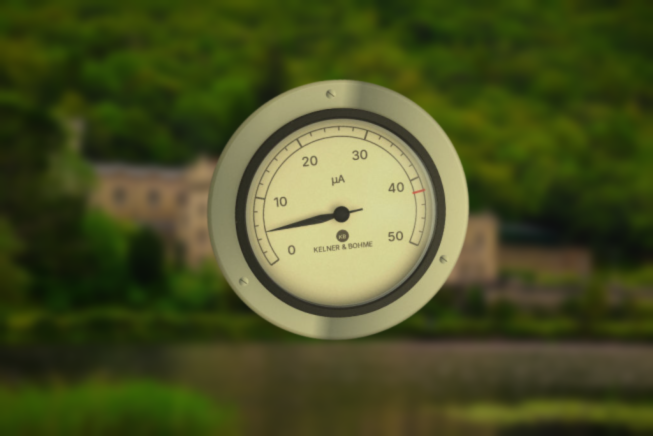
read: {"value": 5, "unit": "µA"}
